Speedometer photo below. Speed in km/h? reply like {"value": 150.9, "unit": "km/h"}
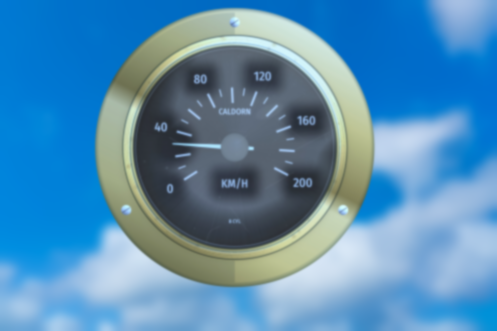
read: {"value": 30, "unit": "km/h"}
